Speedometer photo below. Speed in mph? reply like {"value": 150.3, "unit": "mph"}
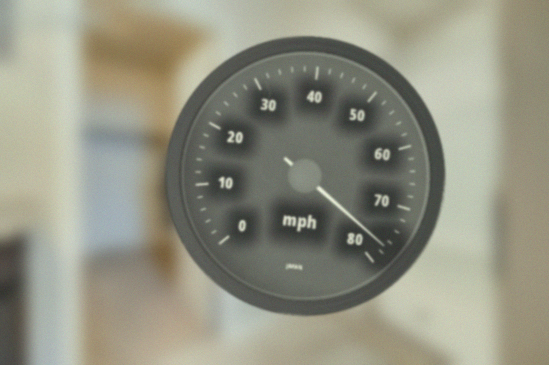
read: {"value": 77, "unit": "mph"}
